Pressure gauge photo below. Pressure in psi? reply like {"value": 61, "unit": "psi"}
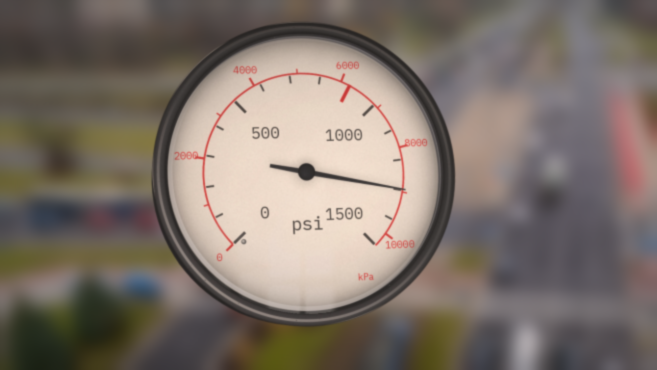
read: {"value": 1300, "unit": "psi"}
